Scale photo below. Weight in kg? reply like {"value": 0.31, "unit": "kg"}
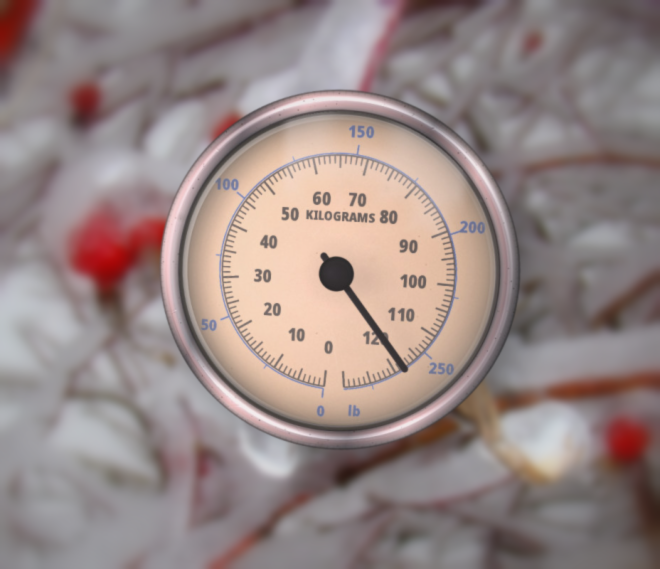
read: {"value": 118, "unit": "kg"}
